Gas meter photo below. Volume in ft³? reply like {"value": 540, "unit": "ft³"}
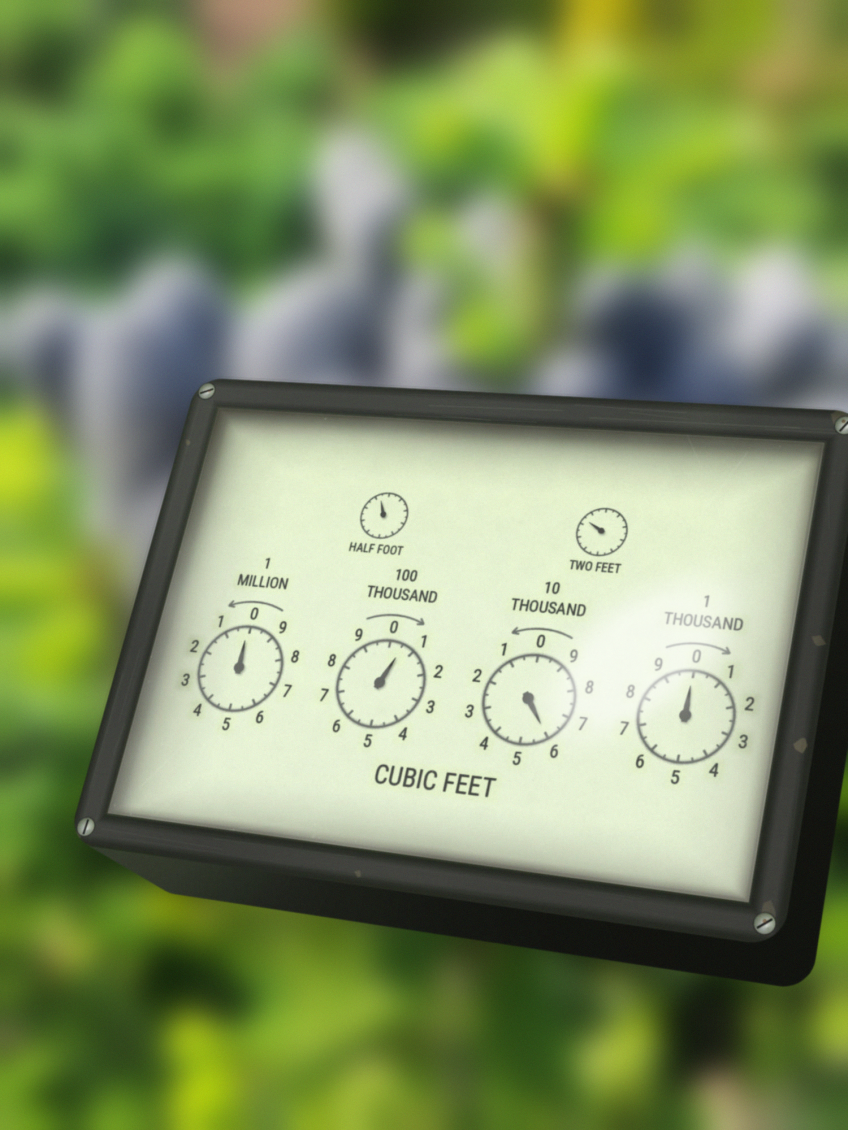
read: {"value": 6000, "unit": "ft³"}
